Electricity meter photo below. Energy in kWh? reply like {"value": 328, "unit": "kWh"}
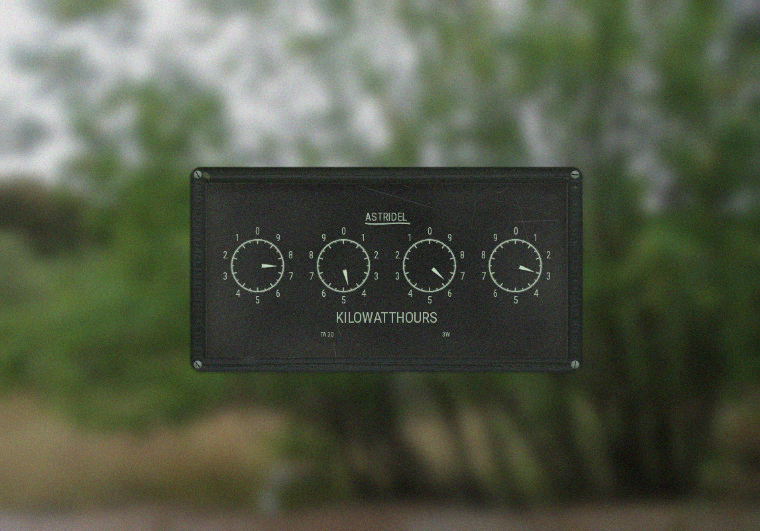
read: {"value": 7463, "unit": "kWh"}
